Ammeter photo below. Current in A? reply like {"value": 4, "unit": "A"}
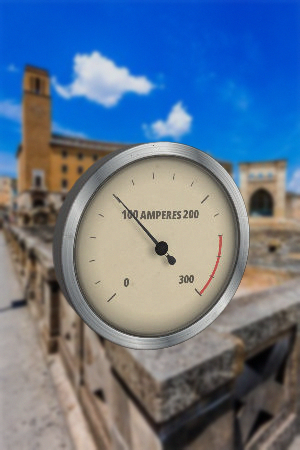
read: {"value": 100, "unit": "A"}
